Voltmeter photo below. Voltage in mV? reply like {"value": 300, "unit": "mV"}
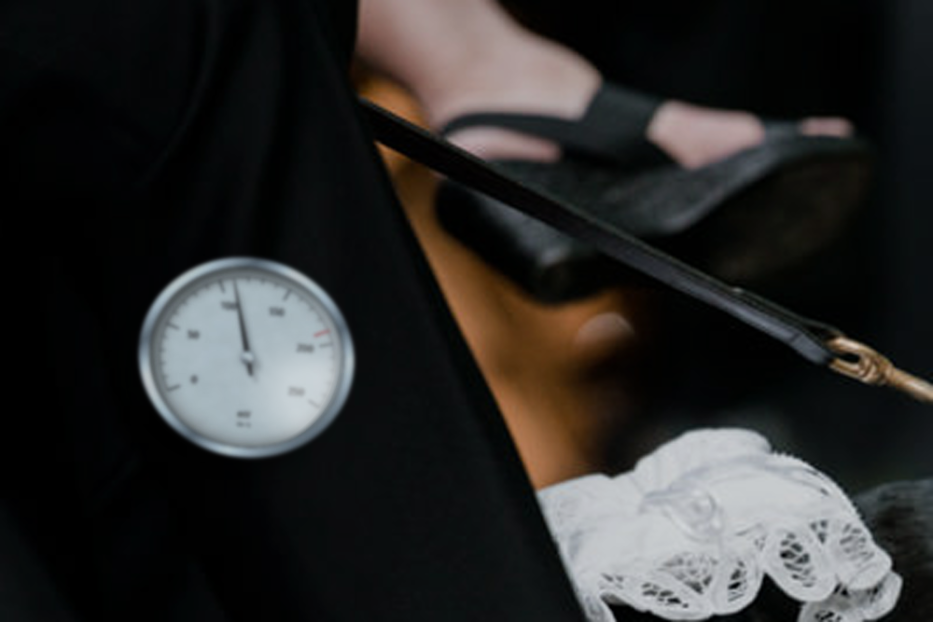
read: {"value": 110, "unit": "mV"}
